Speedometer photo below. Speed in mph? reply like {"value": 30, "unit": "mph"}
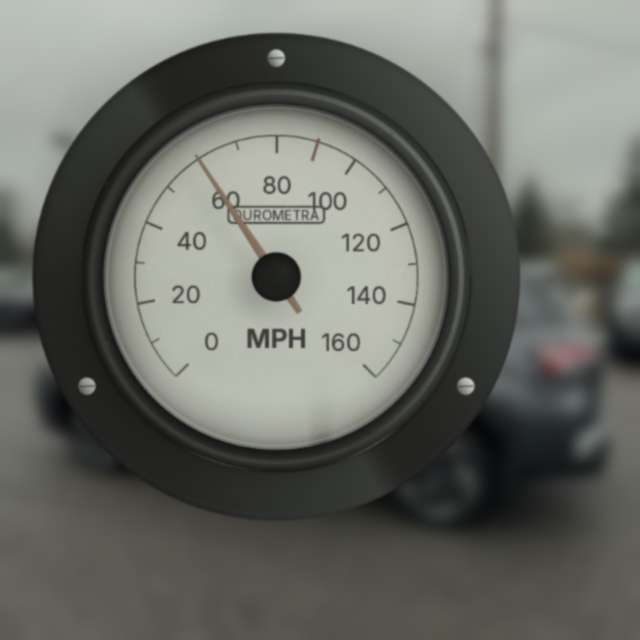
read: {"value": 60, "unit": "mph"}
